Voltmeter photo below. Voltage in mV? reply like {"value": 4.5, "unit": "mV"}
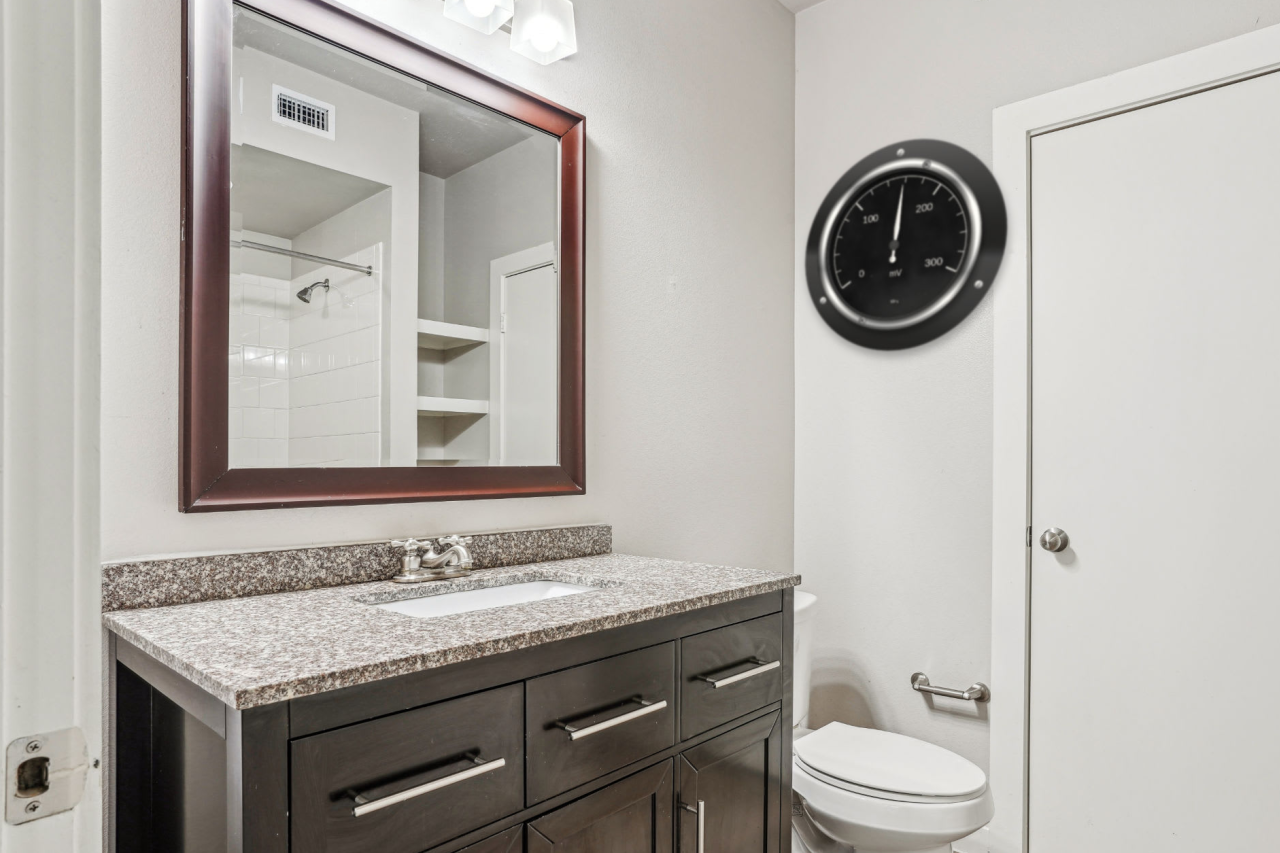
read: {"value": 160, "unit": "mV"}
